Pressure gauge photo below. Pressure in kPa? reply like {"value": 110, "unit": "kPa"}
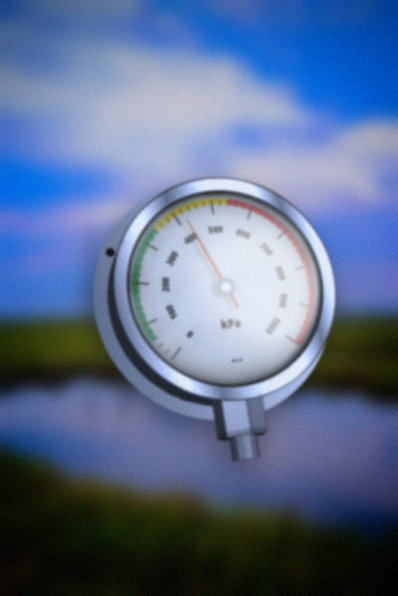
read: {"value": 420, "unit": "kPa"}
